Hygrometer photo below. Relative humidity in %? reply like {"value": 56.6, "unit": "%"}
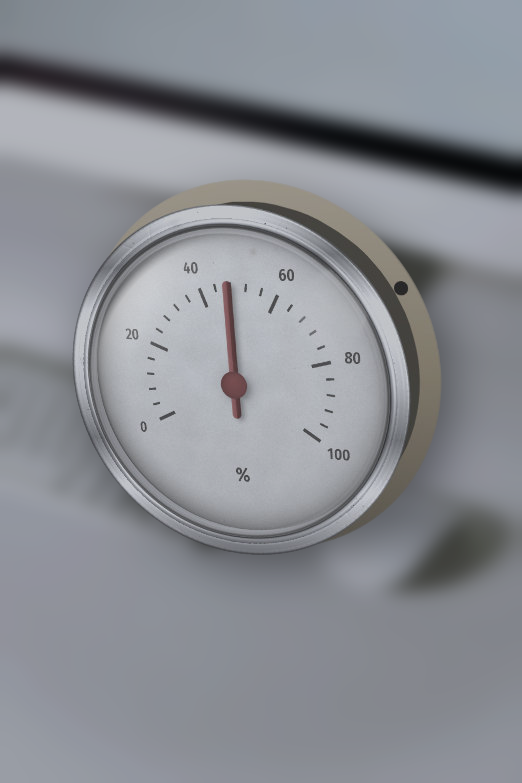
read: {"value": 48, "unit": "%"}
